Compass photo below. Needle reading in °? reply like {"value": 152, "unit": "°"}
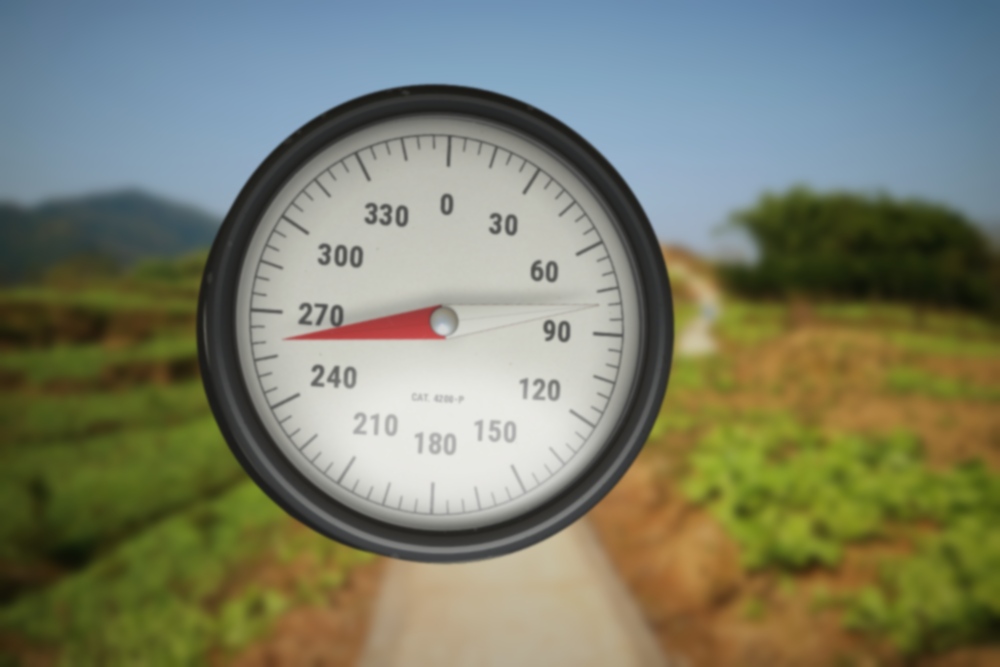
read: {"value": 260, "unit": "°"}
